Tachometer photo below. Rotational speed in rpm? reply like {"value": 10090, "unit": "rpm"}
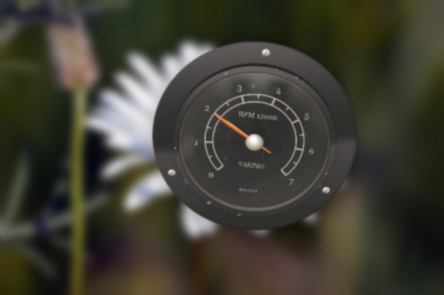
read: {"value": 2000, "unit": "rpm"}
